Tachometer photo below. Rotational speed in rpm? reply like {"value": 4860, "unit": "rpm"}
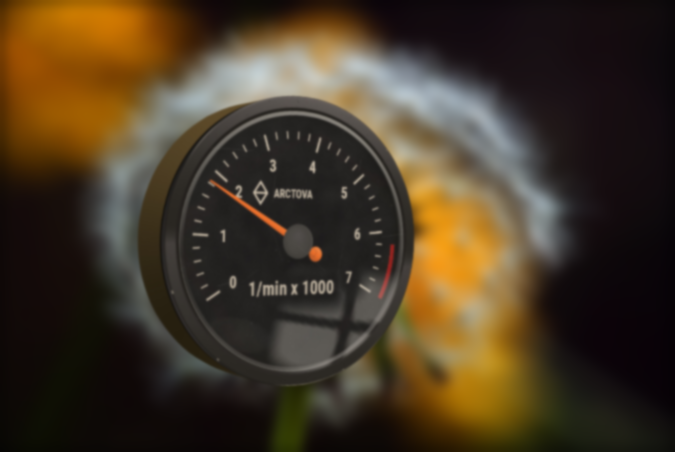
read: {"value": 1800, "unit": "rpm"}
